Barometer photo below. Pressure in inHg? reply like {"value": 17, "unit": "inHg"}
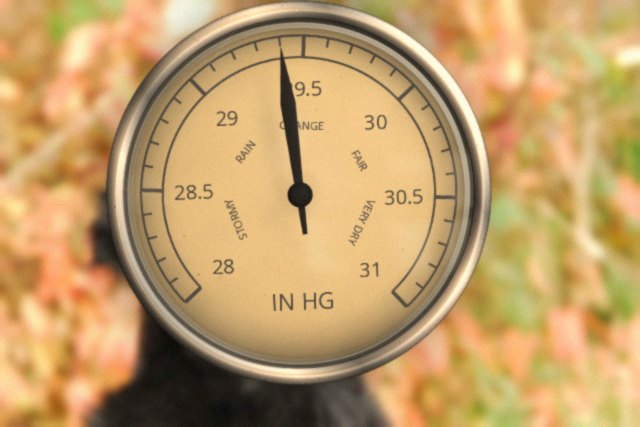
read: {"value": 29.4, "unit": "inHg"}
